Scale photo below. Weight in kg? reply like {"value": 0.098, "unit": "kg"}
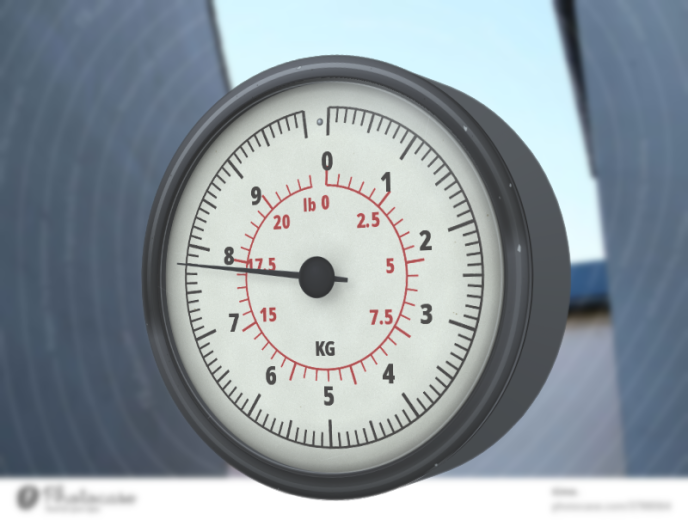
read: {"value": 7.8, "unit": "kg"}
